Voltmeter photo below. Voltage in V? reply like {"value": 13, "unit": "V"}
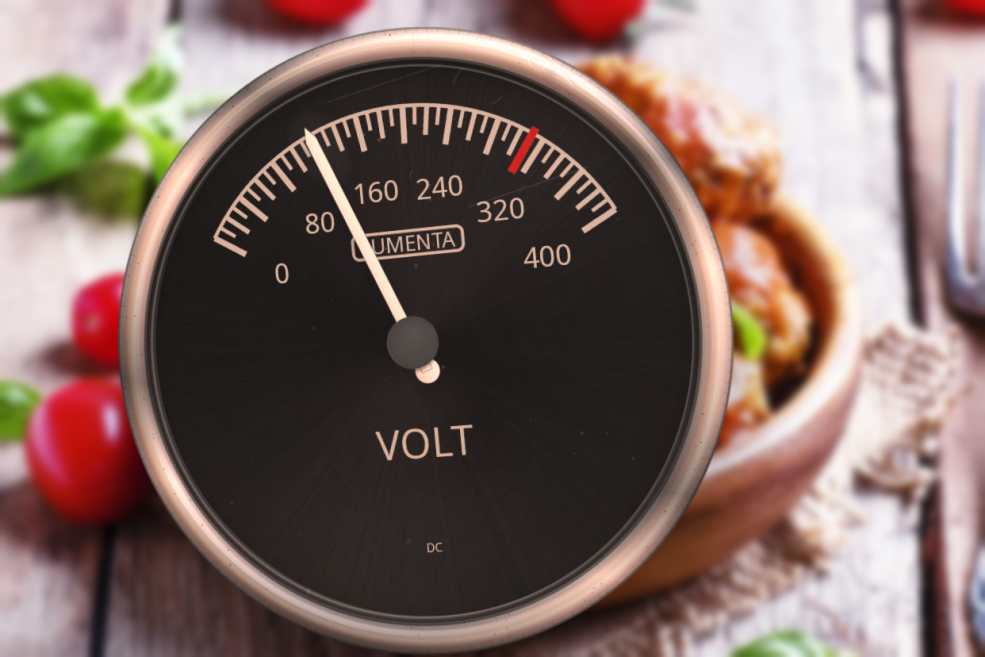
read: {"value": 120, "unit": "V"}
